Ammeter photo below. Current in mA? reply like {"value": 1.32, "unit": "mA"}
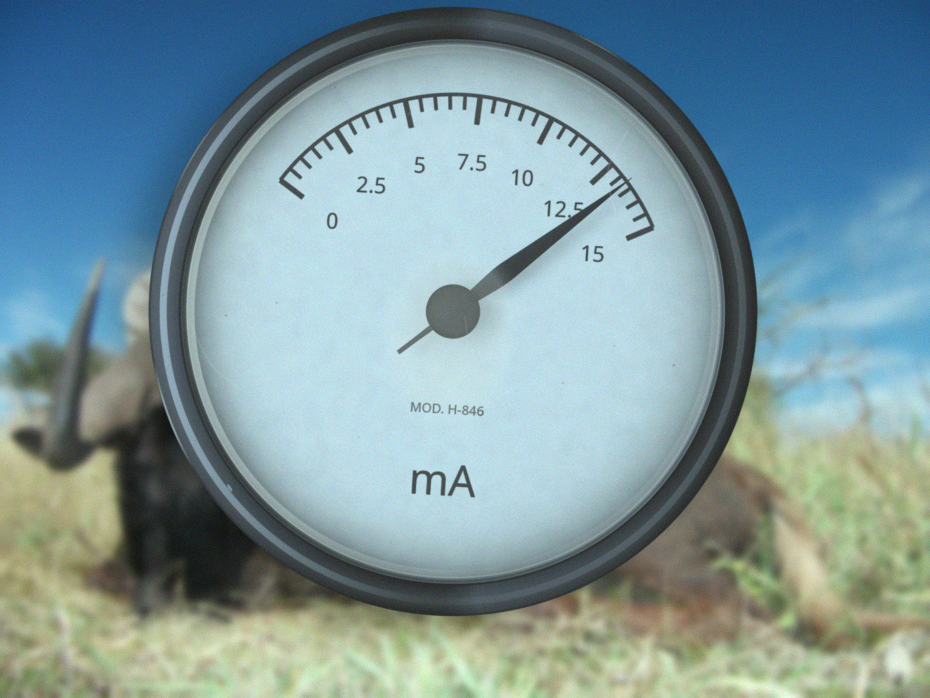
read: {"value": 13.25, "unit": "mA"}
